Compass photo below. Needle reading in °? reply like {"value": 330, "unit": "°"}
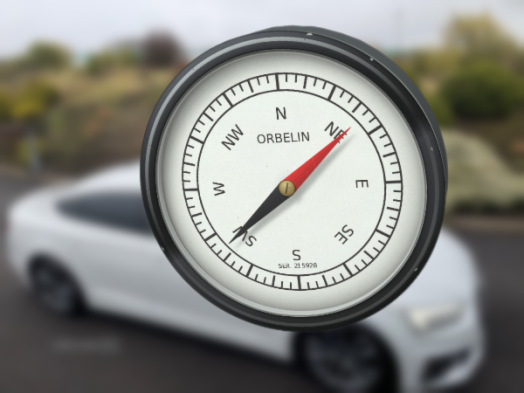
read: {"value": 50, "unit": "°"}
